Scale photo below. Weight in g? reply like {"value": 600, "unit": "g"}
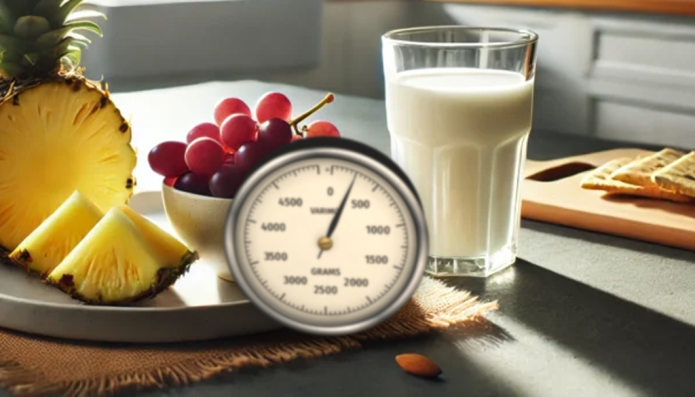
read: {"value": 250, "unit": "g"}
